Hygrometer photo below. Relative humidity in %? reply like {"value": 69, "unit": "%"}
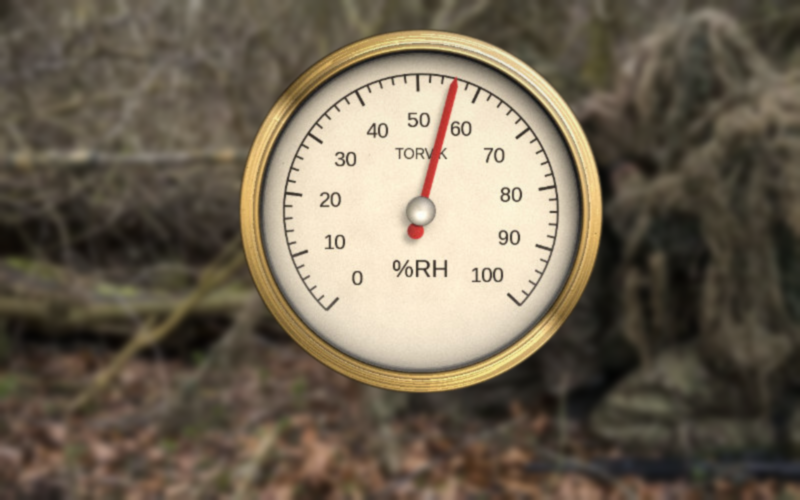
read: {"value": 56, "unit": "%"}
